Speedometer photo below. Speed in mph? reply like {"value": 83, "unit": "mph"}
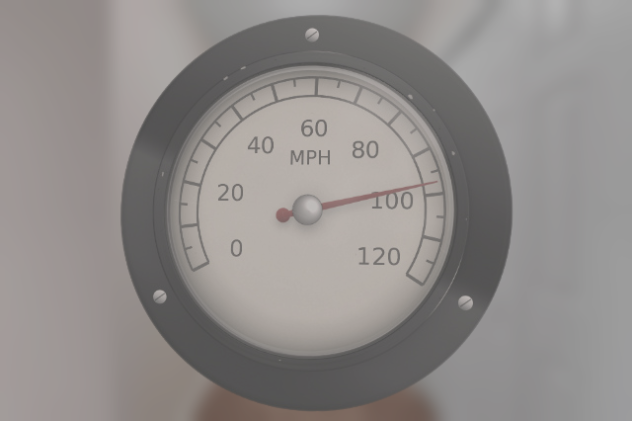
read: {"value": 97.5, "unit": "mph"}
